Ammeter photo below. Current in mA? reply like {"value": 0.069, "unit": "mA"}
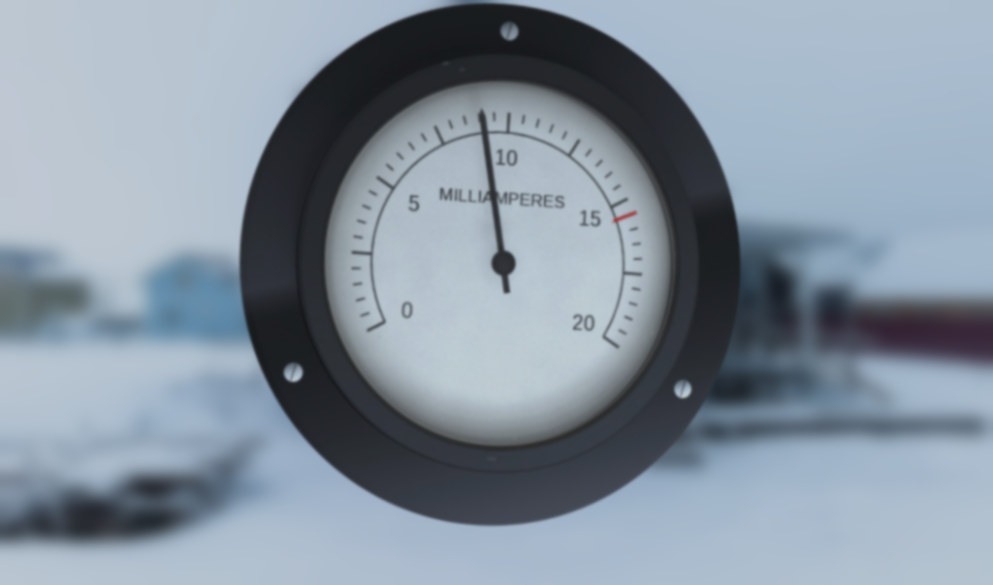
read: {"value": 9, "unit": "mA"}
